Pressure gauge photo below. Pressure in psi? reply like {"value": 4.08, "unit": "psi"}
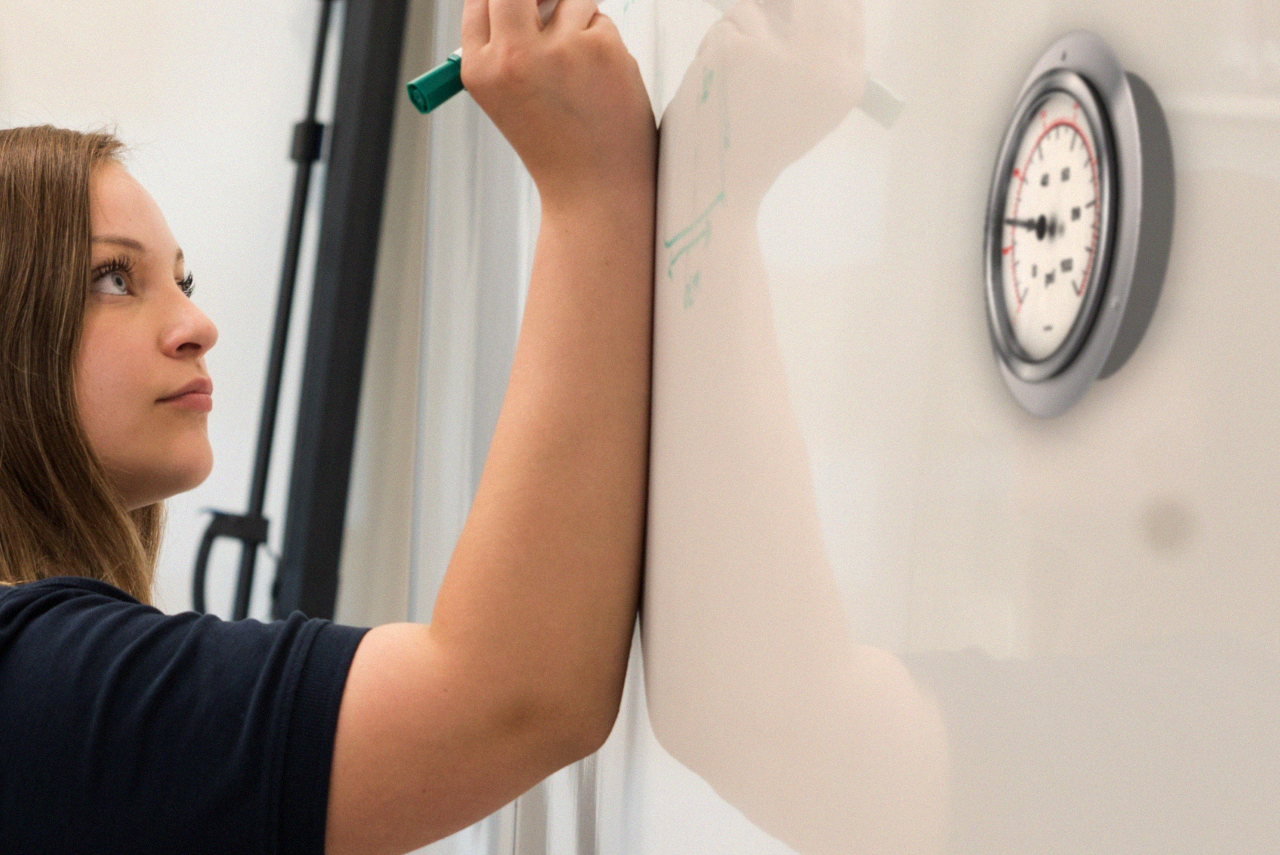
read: {"value": 20, "unit": "psi"}
